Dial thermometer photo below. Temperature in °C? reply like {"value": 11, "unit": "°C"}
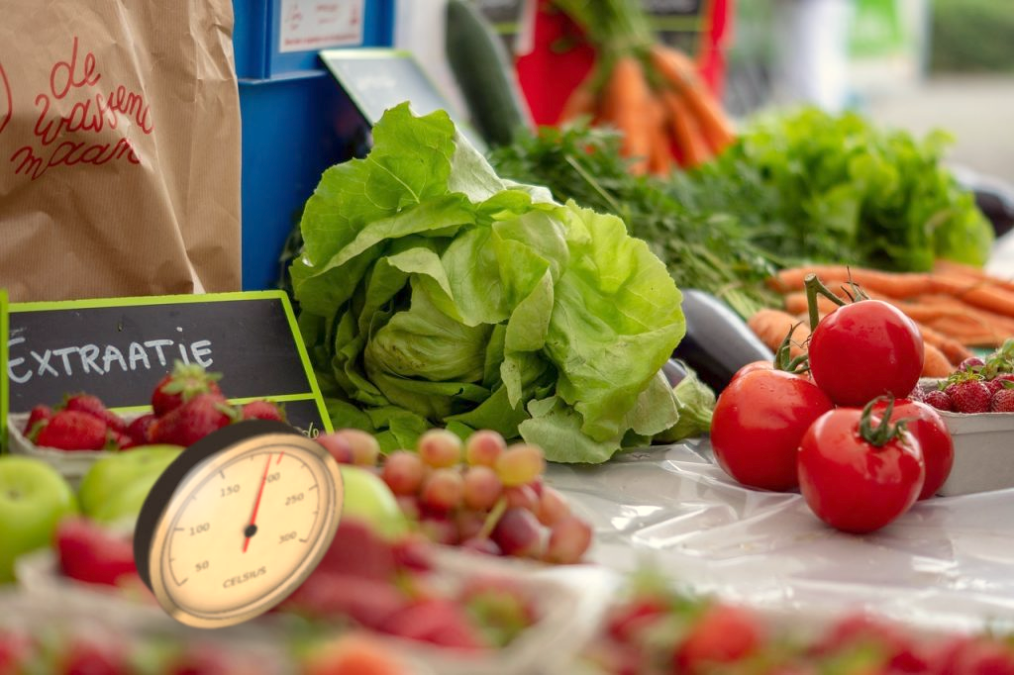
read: {"value": 187.5, "unit": "°C"}
